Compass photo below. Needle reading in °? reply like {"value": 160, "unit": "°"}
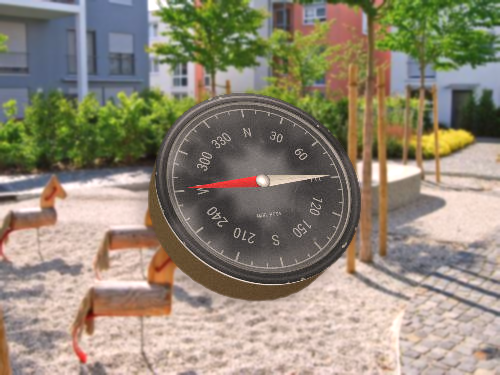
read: {"value": 270, "unit": "°"}
